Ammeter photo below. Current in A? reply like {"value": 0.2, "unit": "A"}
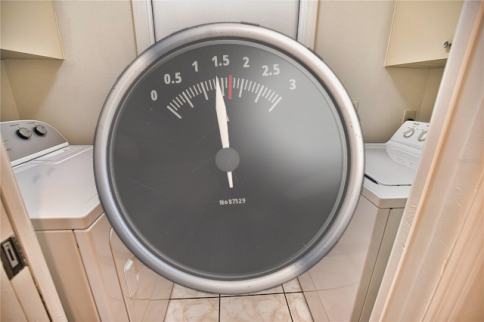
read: {"value": 1.4, "unit": "A"}
